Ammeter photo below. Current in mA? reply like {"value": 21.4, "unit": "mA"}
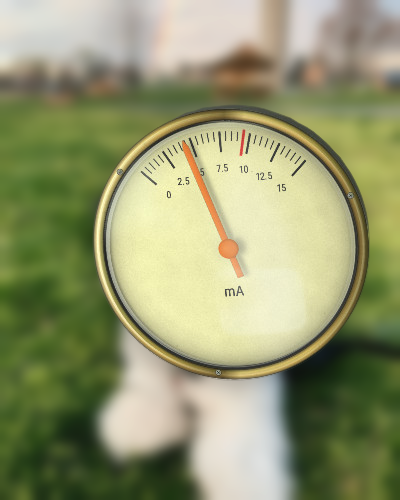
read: {"value": 4.5, "unit": "mA"}
